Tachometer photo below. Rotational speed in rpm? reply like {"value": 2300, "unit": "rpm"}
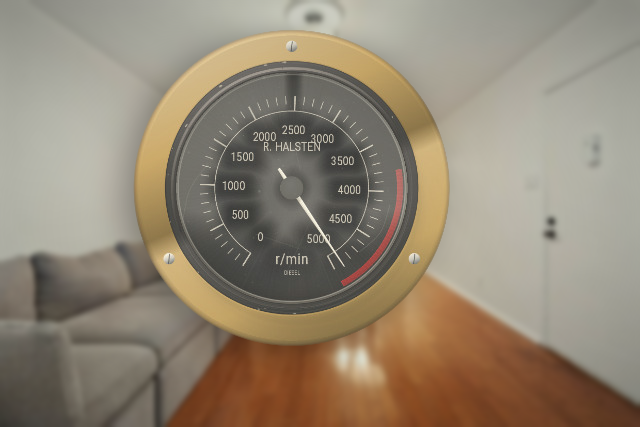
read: {"value": 4900, "unit": "rpm"}
